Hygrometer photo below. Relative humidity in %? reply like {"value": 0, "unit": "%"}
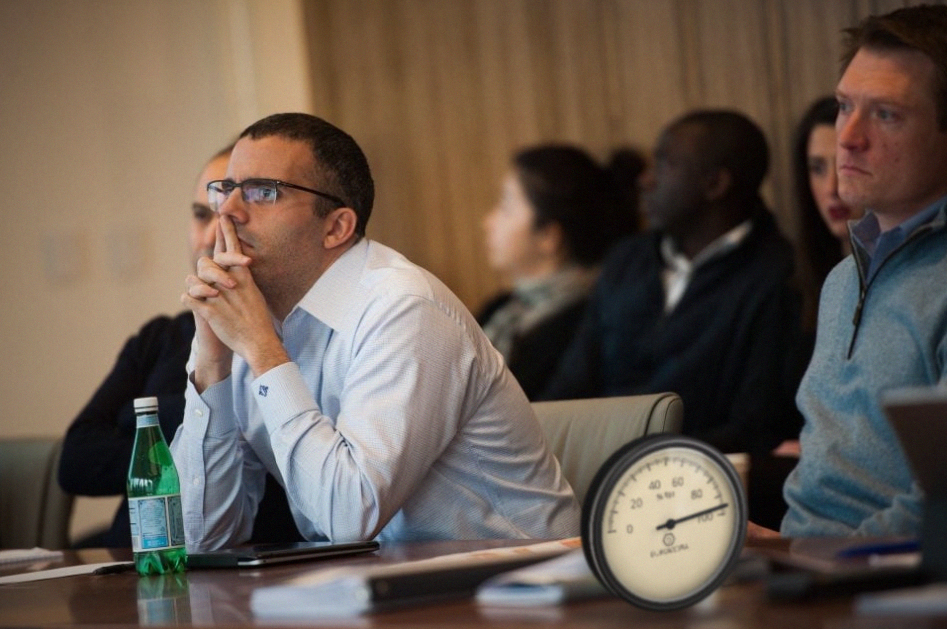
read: {"value": 95, "unit": "%"}
